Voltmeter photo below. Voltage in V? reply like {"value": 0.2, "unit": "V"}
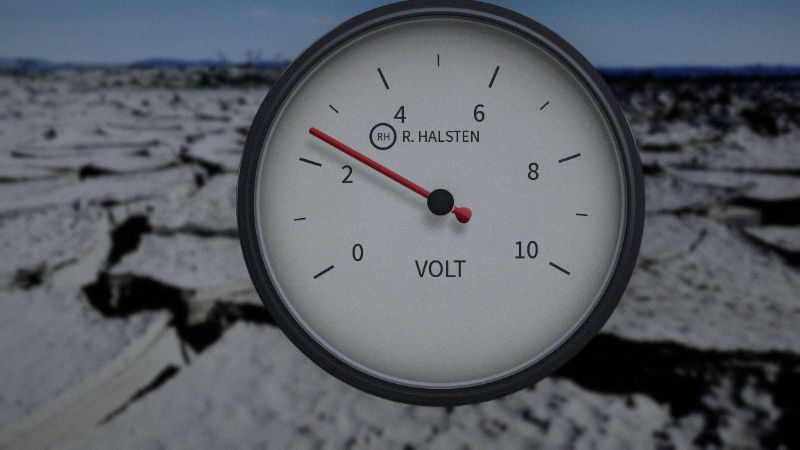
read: {"value": 2.5, "unit": "V"}
